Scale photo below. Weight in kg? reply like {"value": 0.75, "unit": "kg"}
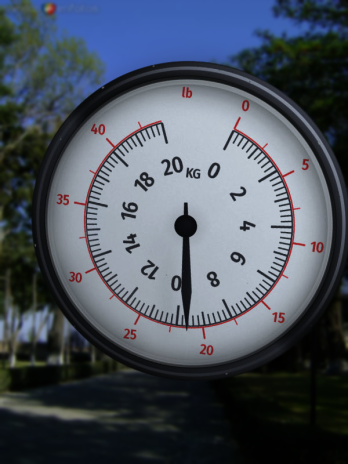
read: {"value": 9.6, "unit": "kg"}
